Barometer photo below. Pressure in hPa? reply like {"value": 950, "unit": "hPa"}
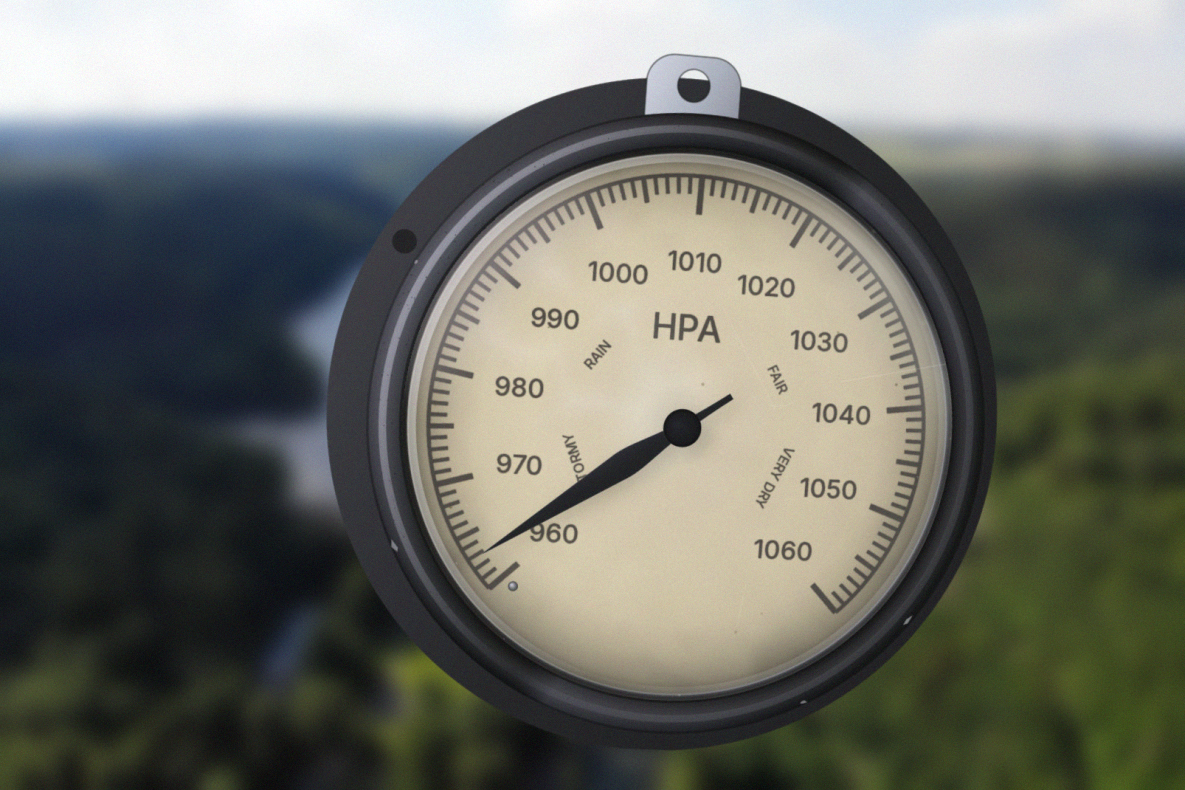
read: {"value": 963, "unit": "hPa"}
